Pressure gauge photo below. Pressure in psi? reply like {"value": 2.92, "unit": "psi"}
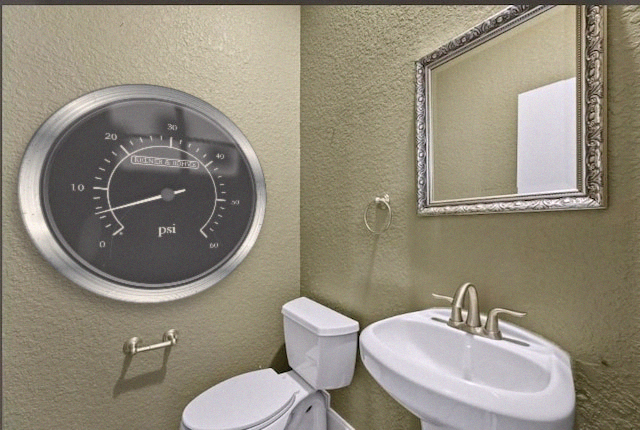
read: {"value": 5, "unit": "psi"}
